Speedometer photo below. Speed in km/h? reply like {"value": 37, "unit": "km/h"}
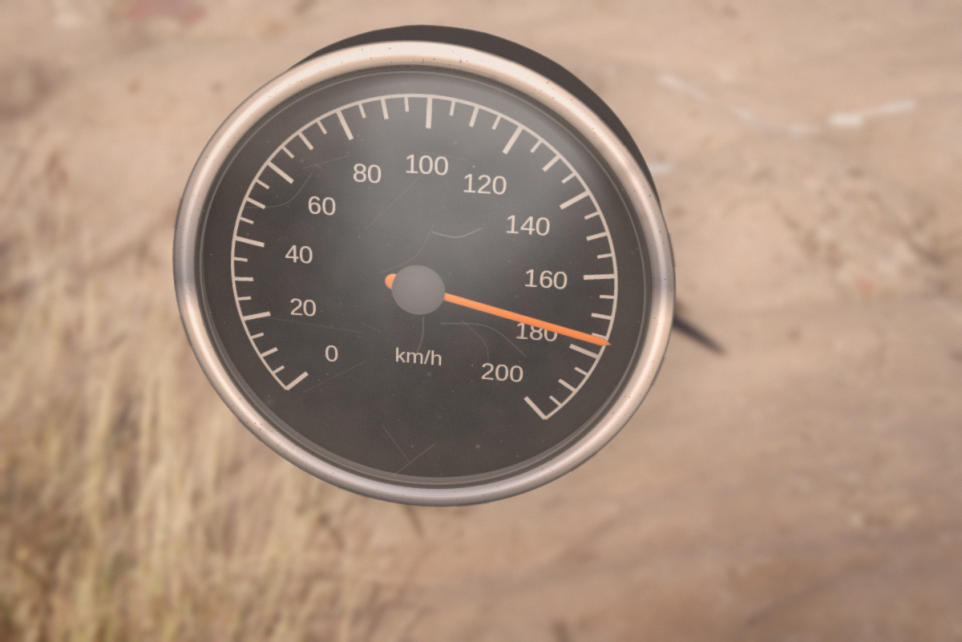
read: {"value": 175, "unit": "km/h"}
